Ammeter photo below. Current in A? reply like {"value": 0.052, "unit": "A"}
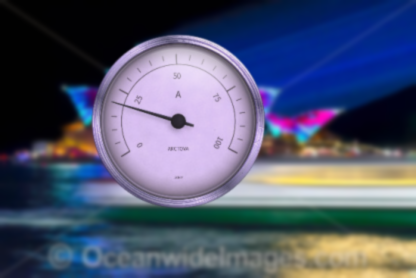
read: {"value": 20, "unit": "A"}
